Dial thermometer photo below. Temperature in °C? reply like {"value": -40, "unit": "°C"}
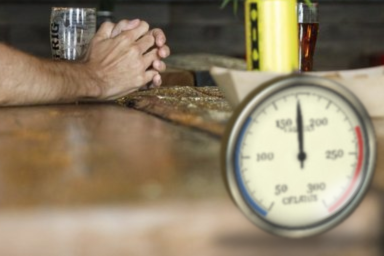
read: {"value": 170, "unit": "°C"}
